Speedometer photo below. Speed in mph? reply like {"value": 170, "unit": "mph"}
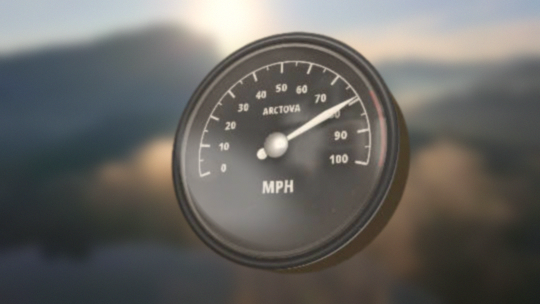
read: {"value": 80, "unit": "mph"}
